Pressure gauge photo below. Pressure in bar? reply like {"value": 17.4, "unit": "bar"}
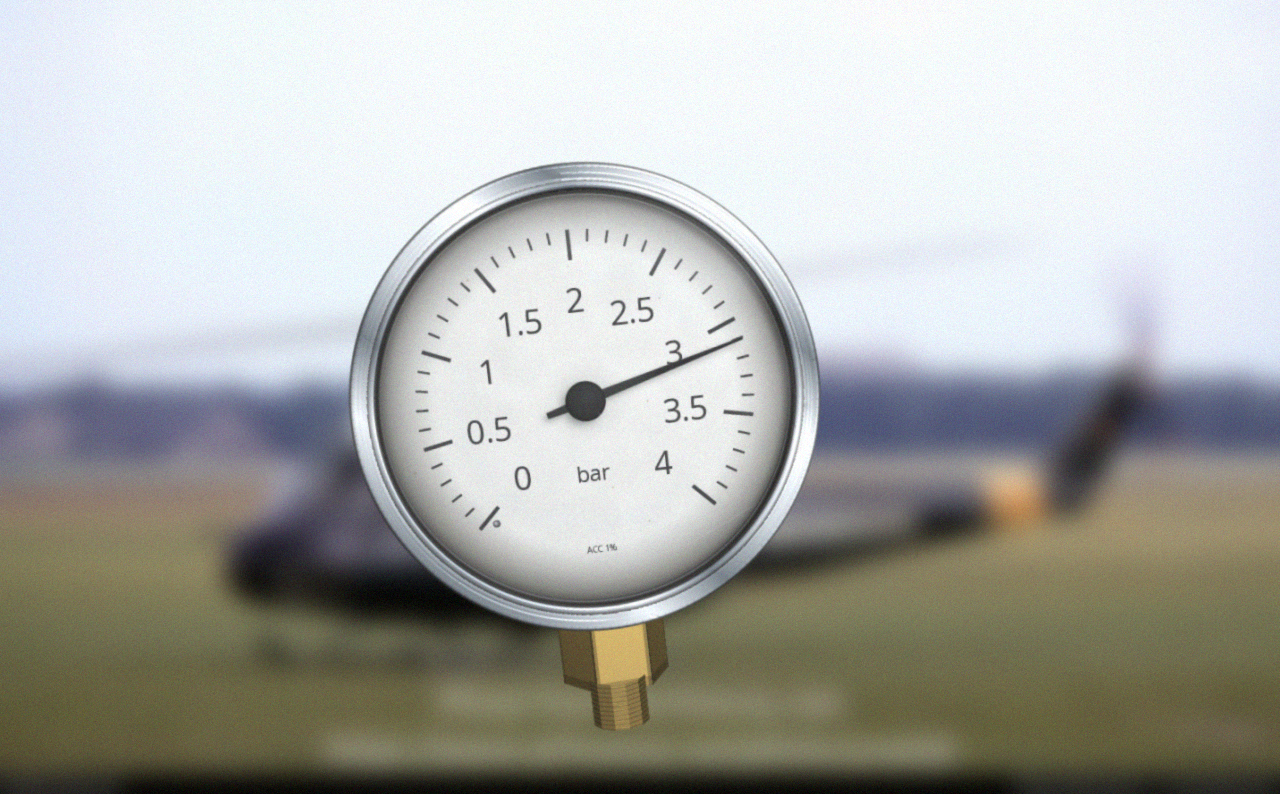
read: {"value": 3.1, "unit": "bar"}
